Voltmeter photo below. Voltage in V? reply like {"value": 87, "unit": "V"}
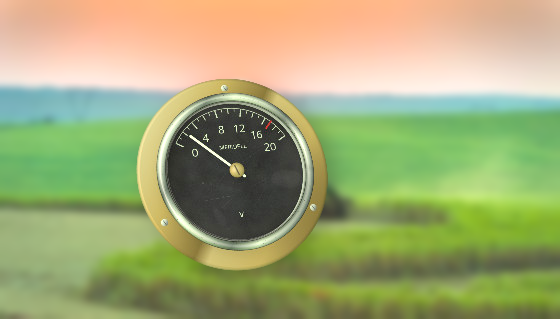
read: {"value": 2, "unit": "V"}
